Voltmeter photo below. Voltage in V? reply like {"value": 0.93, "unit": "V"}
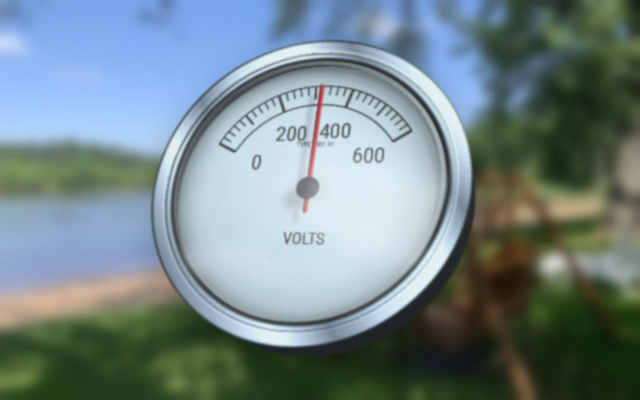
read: {"value": 320, "unit": "V"}
